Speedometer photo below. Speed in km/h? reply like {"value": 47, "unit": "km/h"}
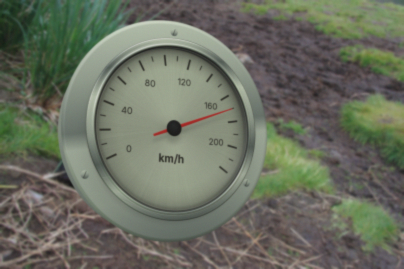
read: {"value": 170, "unit": "km/h"}
